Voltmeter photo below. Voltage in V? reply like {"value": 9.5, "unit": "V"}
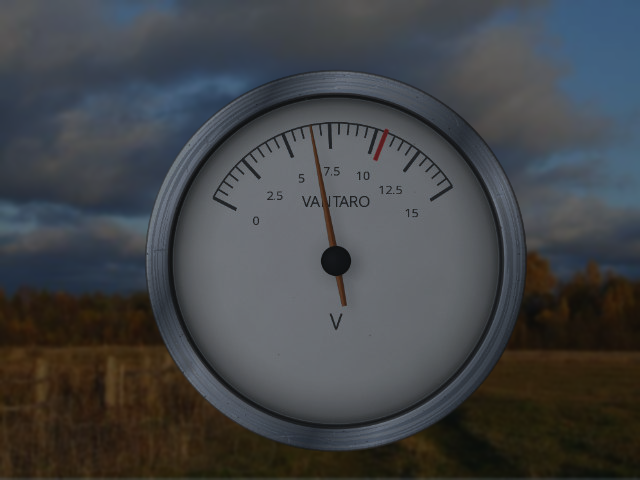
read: {"value": 6.5, "unit": "V"}
